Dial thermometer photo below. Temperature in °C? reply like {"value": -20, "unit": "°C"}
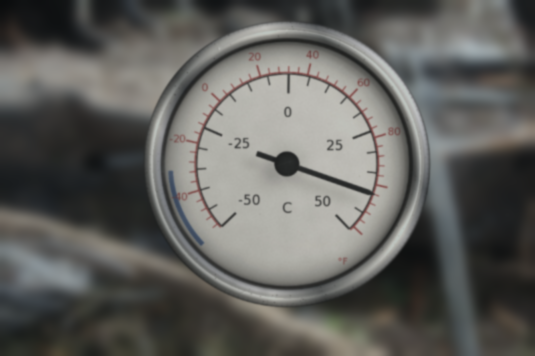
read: {"value": 40, "unit": "°C"}
